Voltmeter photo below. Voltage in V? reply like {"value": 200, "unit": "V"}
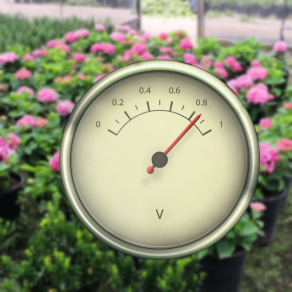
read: {"value": 0.85, "unit": "V"}
